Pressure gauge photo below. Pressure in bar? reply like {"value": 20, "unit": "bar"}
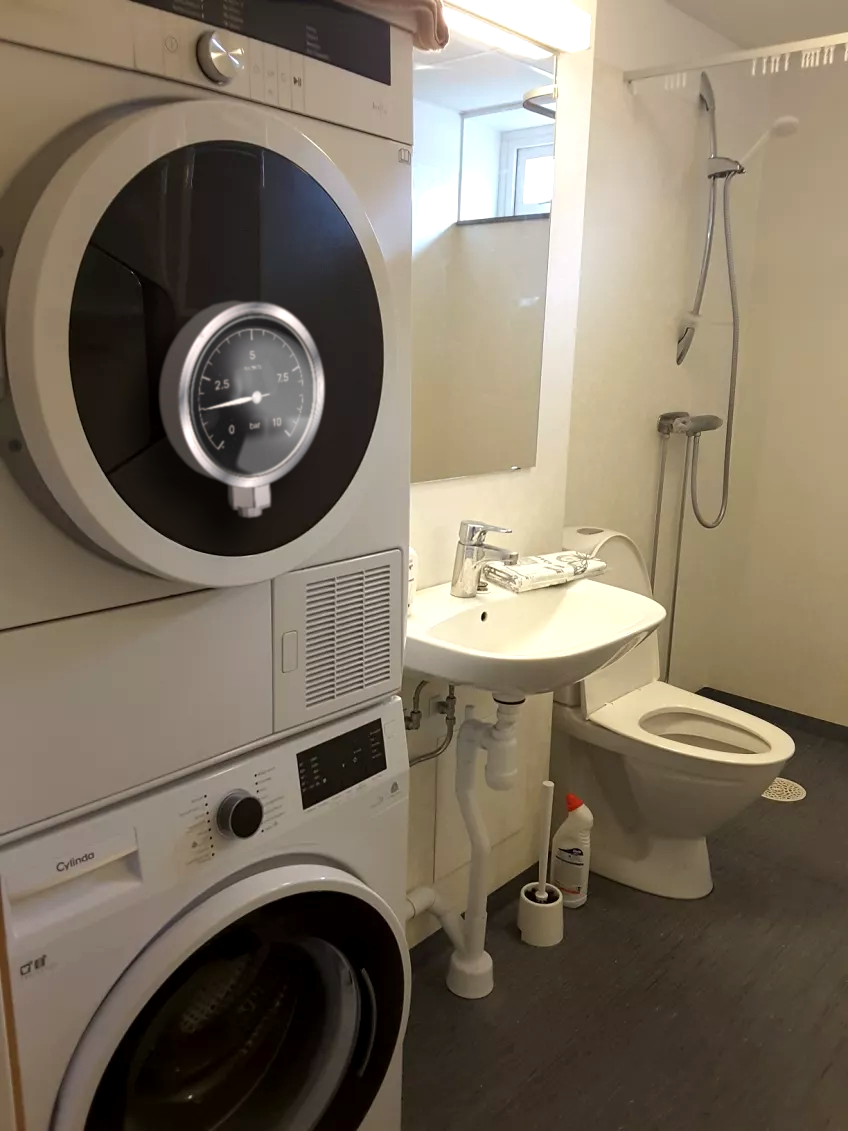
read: {"value": 1.5, "unit": "bar"}
